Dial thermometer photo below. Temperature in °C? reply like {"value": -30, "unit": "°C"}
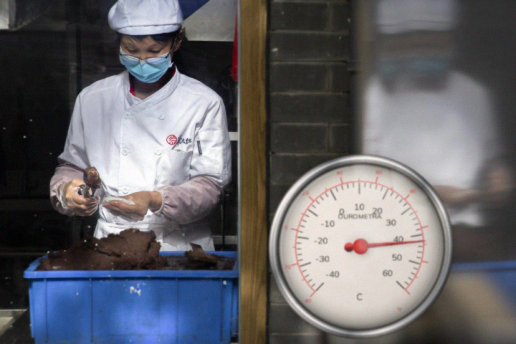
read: {"value": 42, "unit": "°C"}
